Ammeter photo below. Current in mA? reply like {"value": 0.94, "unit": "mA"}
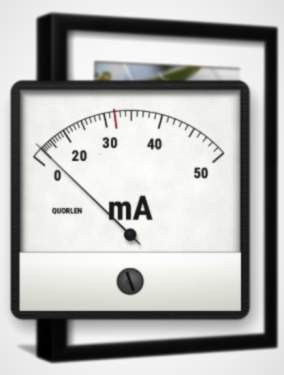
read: {"value": 10, "unit": "mA"}
